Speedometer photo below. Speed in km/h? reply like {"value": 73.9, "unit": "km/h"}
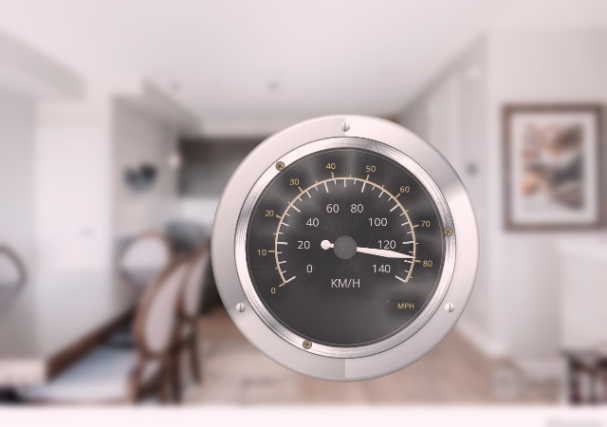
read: {"value": 127.5, "unit": "km/h"}
